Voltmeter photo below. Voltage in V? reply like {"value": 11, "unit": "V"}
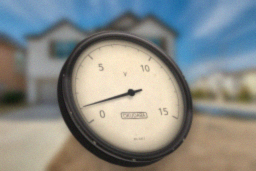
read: {"value": 1, "unit": "V"}
